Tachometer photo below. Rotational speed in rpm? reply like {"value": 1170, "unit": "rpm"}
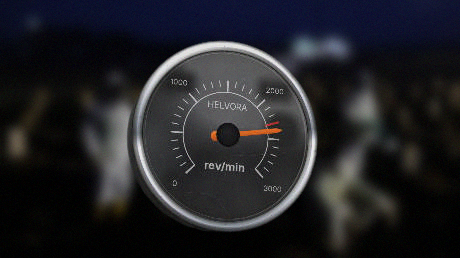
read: {"value": 2400, "unit": "rpm"}
